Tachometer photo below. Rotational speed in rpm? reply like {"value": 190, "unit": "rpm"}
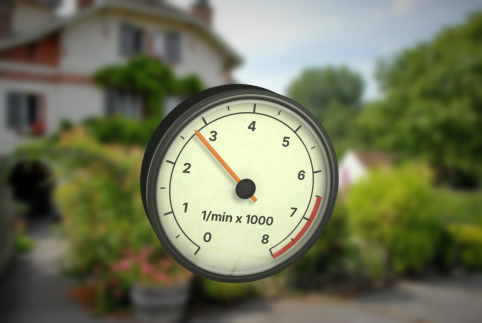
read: {"value": 2750, "unit": "rpm"}
